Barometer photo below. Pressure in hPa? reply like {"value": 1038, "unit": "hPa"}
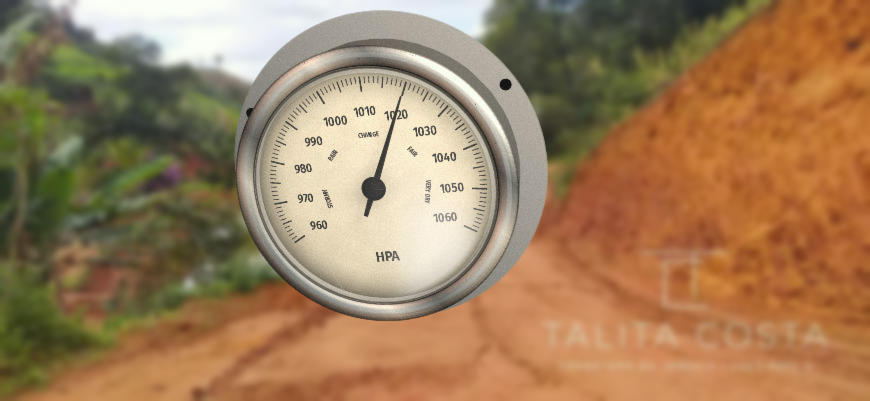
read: {"value": 1020, "unit": "hPa"}
